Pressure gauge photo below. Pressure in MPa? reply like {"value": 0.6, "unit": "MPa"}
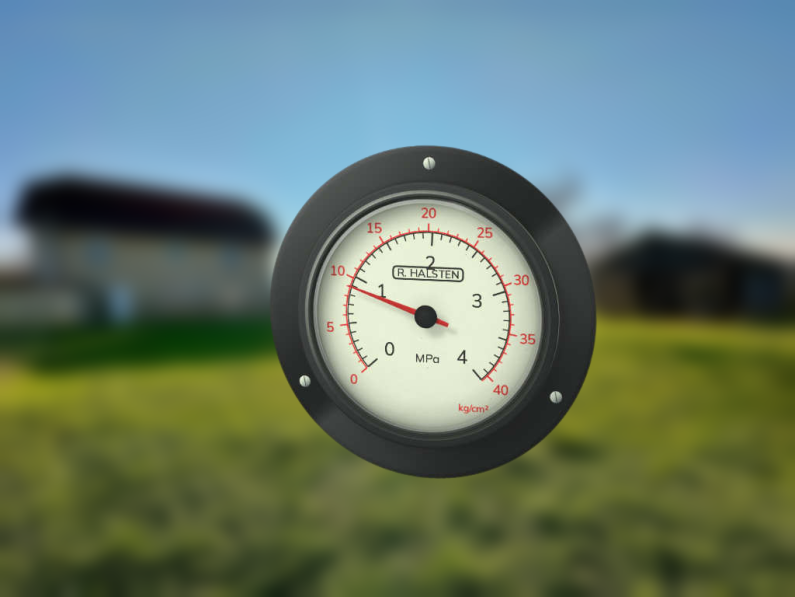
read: {"value": 0.9, "unit": "MPa"}
